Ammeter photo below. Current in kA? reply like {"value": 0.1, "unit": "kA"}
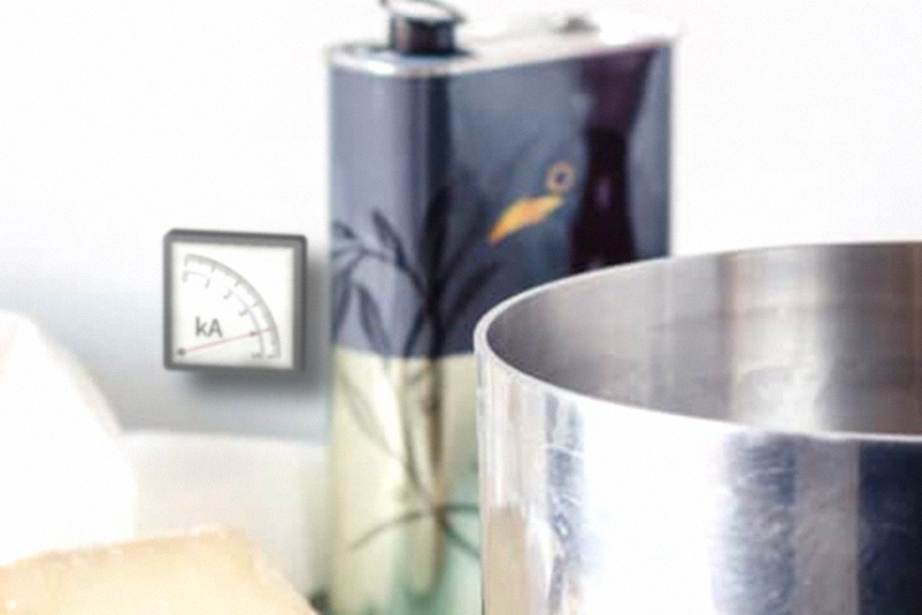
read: {"value": 4, "unit": "kA"}
